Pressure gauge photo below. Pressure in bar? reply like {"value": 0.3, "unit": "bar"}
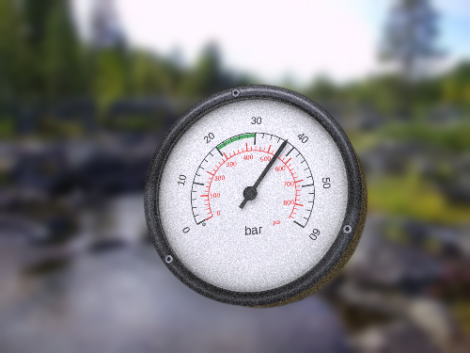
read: {"value": 38, "unit": "bar"}
